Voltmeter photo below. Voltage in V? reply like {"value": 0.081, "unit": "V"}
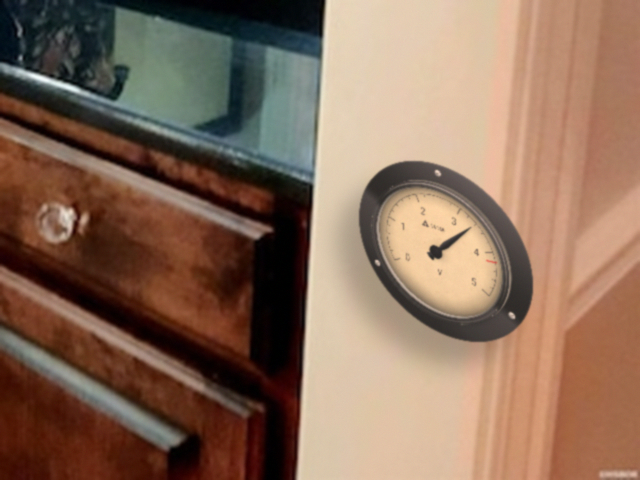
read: {"value": 3.4, "unit": "V"}
